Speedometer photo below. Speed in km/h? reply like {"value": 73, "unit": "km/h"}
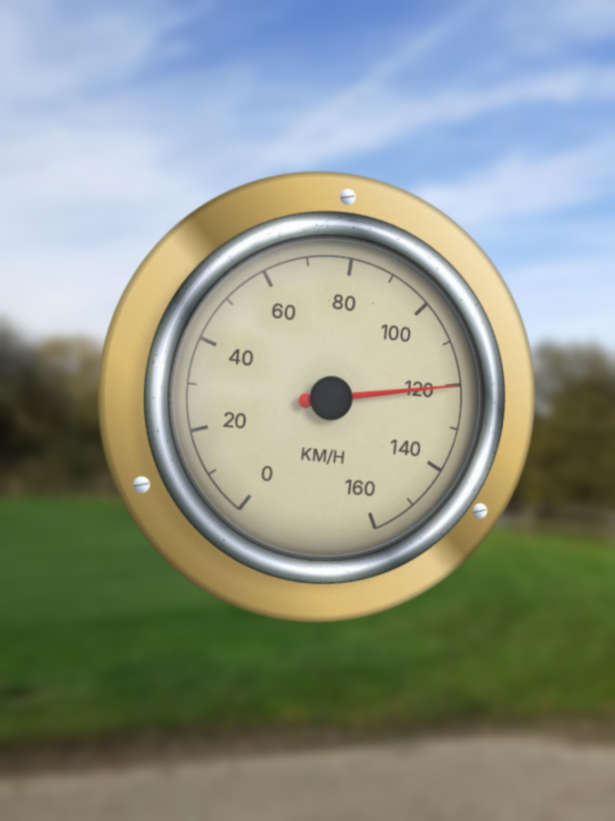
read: {"value": 120, "unit": "km/h"}
